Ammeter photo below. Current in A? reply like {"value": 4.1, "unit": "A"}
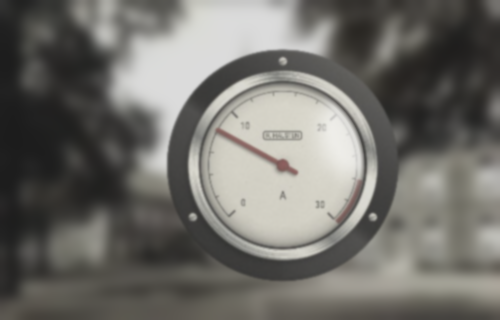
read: {"value": 8, "unit": "A"}
